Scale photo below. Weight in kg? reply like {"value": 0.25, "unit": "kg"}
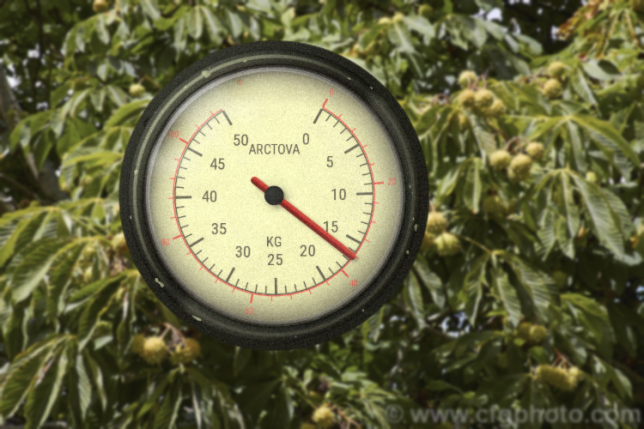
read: {"value": 16.5, "unit": "kg"}
